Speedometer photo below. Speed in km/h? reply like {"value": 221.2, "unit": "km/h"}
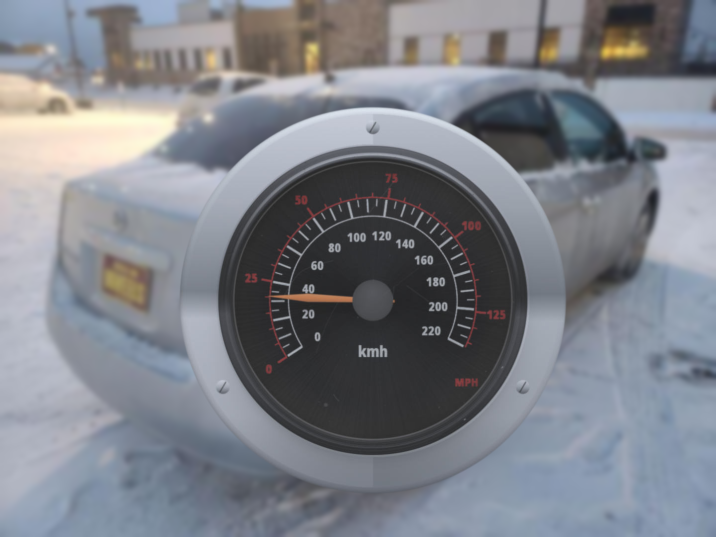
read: {"value": 32.5, "unit": "km/h"}
